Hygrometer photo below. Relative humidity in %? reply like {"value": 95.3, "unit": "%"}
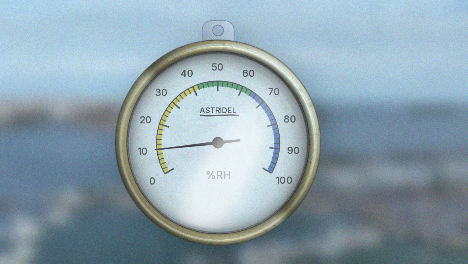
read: {"value": 10, "unit": "%"}
